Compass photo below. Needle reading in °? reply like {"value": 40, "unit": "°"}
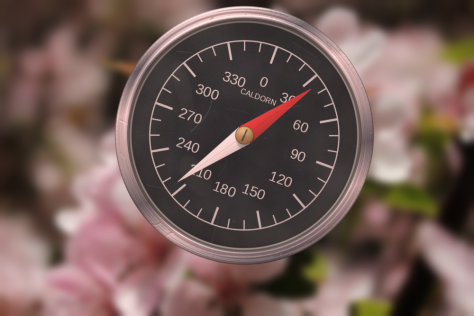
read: {"value": 35, "unit": "°"}
